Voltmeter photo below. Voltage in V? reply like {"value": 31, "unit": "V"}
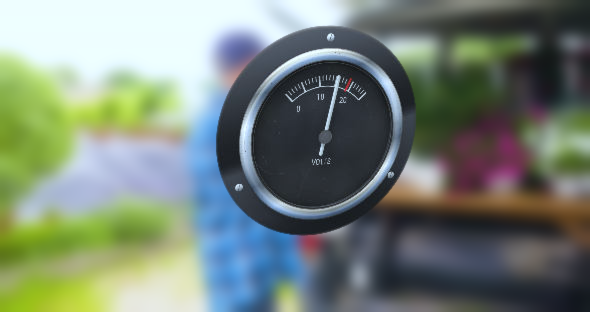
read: {"value": 15, "unit": "V"}
